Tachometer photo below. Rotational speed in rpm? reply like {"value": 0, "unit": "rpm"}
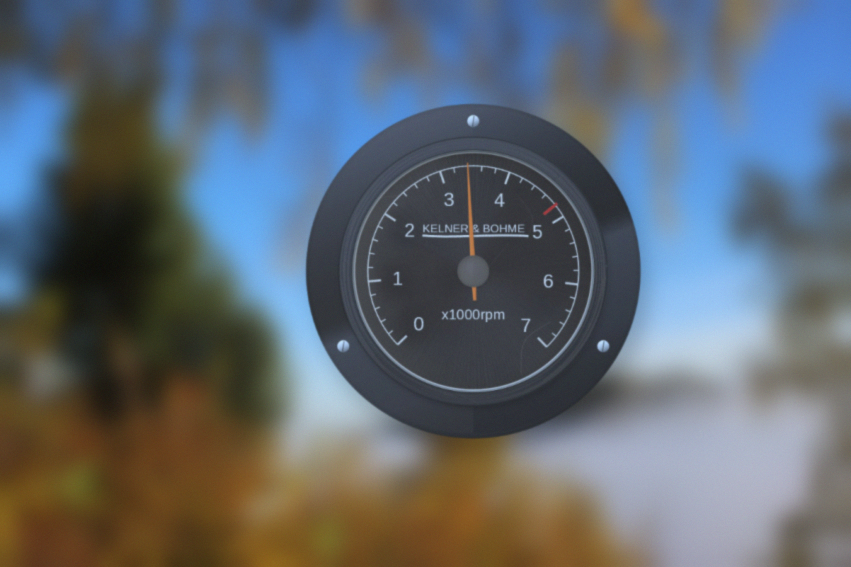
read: {"value": 3400, "unit": "rpm"}
